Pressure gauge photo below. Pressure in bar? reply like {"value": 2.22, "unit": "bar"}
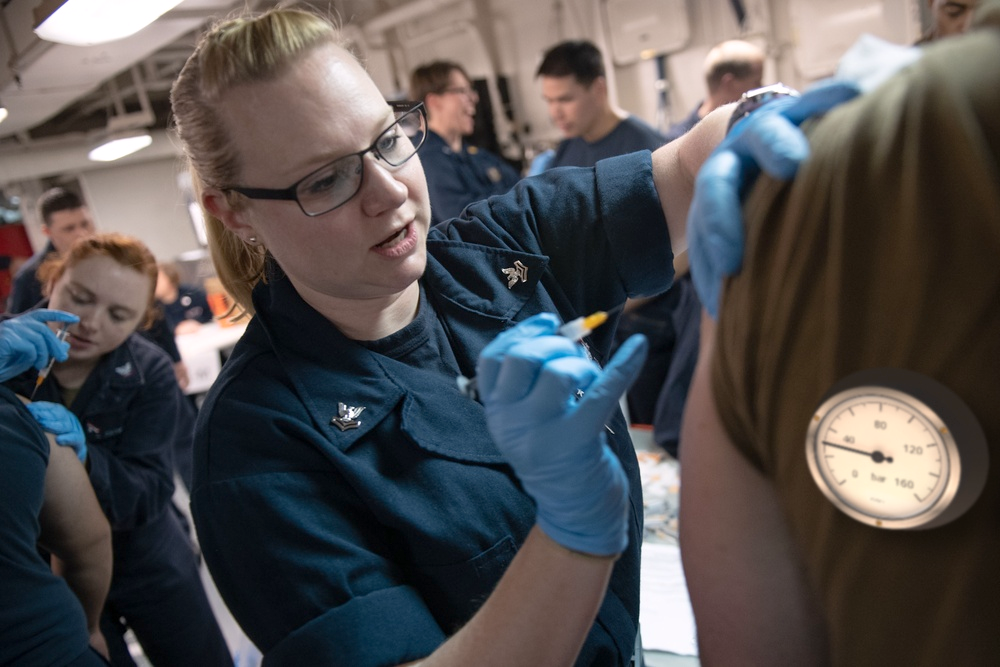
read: {"value": 30, "unit": "bar"}
